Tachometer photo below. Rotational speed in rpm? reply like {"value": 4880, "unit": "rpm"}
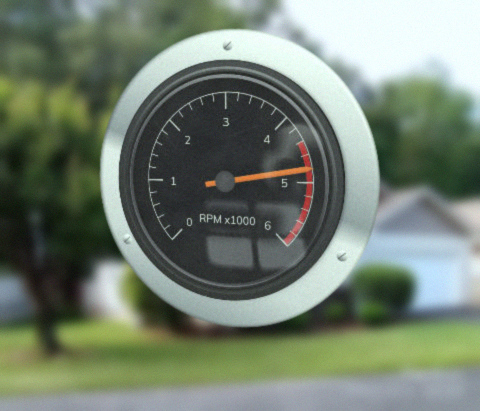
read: {"value": 4800, "unit": "rpm"}
